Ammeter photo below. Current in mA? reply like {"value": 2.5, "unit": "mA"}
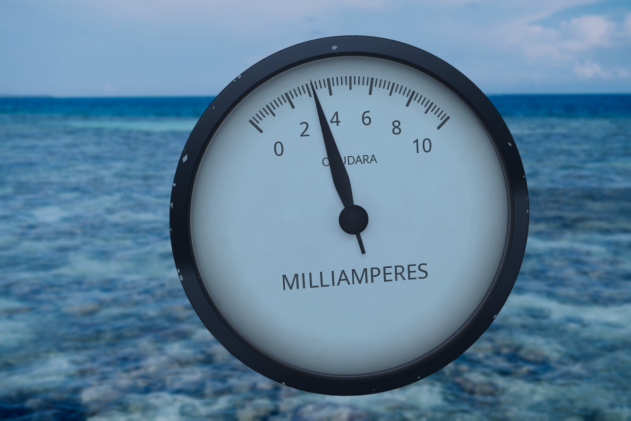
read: {"value": 3.2, "unit": "mA"}
